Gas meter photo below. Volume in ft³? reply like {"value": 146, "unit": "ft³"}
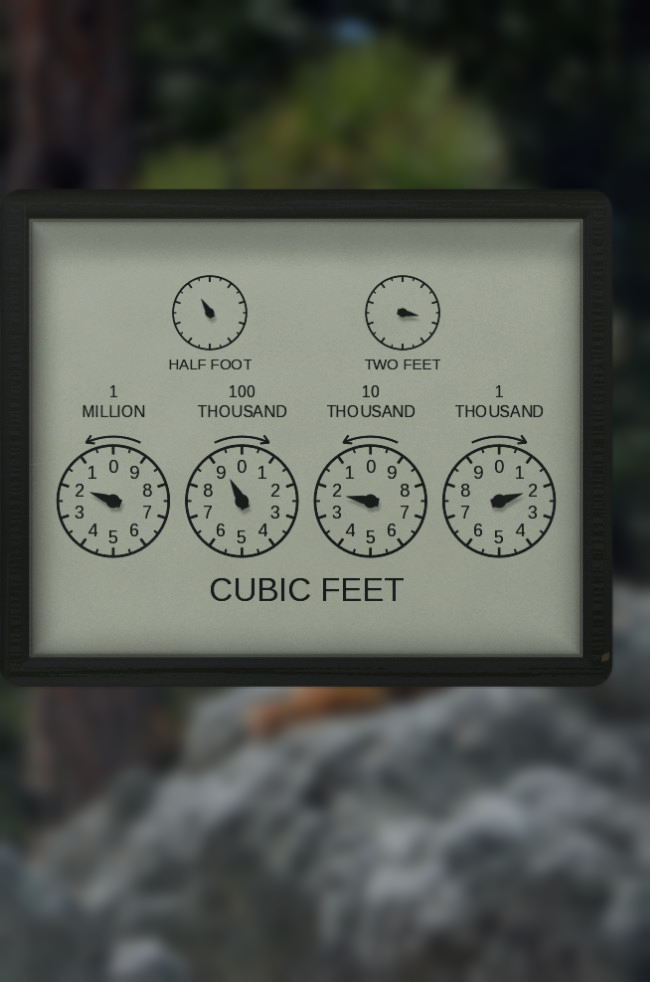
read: {"value": 192200, "unit": "ft³"}
